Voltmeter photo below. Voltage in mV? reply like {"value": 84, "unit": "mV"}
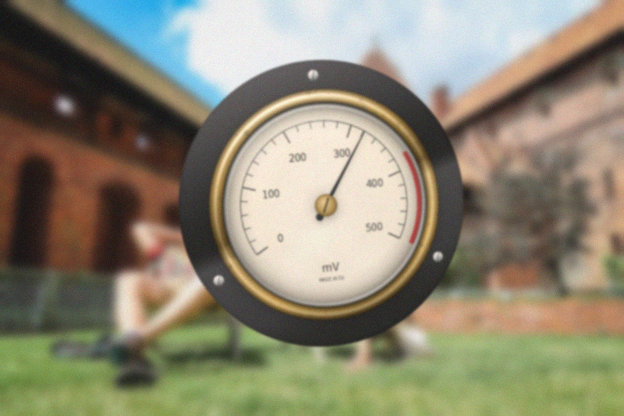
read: {"value": 320, "unit": "mV"}
